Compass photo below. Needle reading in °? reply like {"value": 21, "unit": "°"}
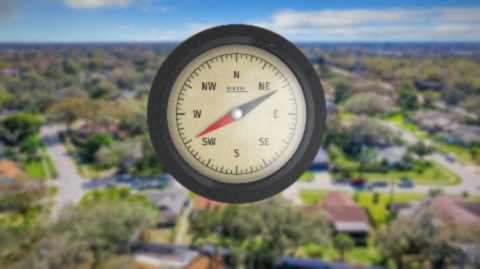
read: {"value": 240, "unit": "°"}
